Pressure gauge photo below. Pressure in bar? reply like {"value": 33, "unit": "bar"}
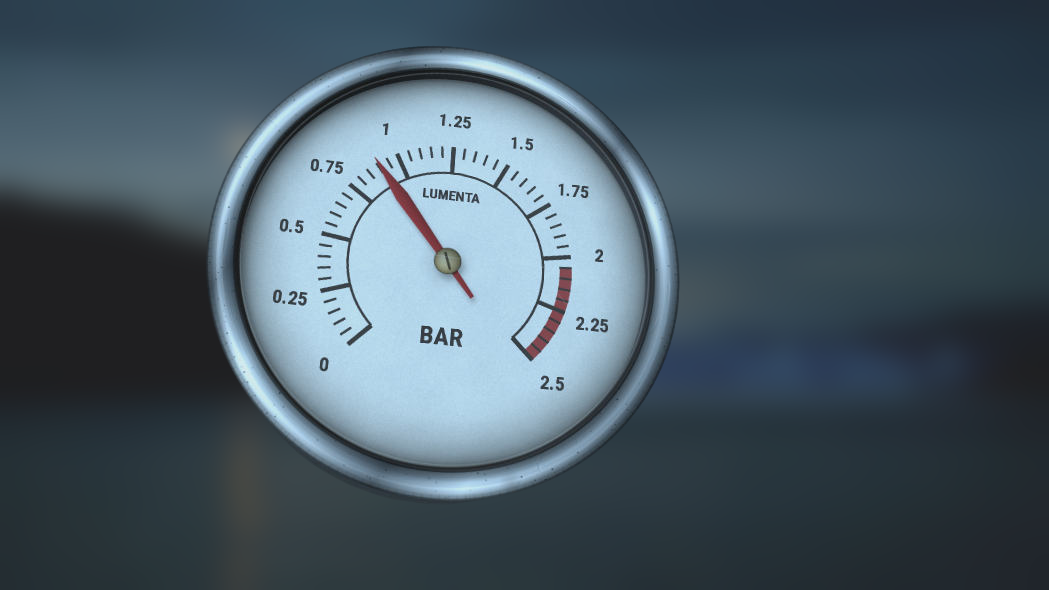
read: {"value": 0.9, "unit": "bar"}
